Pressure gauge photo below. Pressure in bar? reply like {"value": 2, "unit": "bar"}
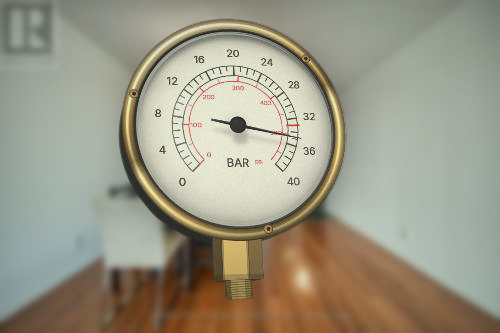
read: {"value": 35, "unit": "bar"}
